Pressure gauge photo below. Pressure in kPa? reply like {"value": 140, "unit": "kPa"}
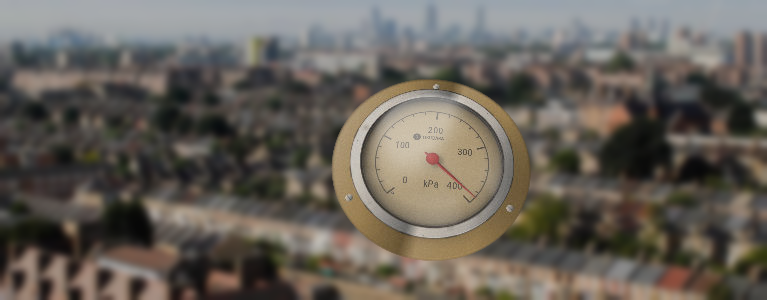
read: {"value": 390, "unit": "kPa"}
